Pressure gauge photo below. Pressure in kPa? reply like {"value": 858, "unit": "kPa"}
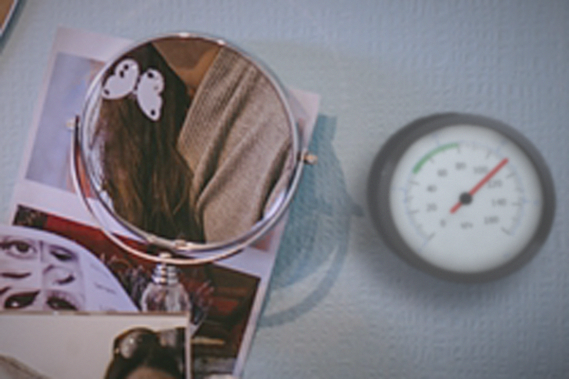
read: {"value": 110, "unit": "kPa"}
